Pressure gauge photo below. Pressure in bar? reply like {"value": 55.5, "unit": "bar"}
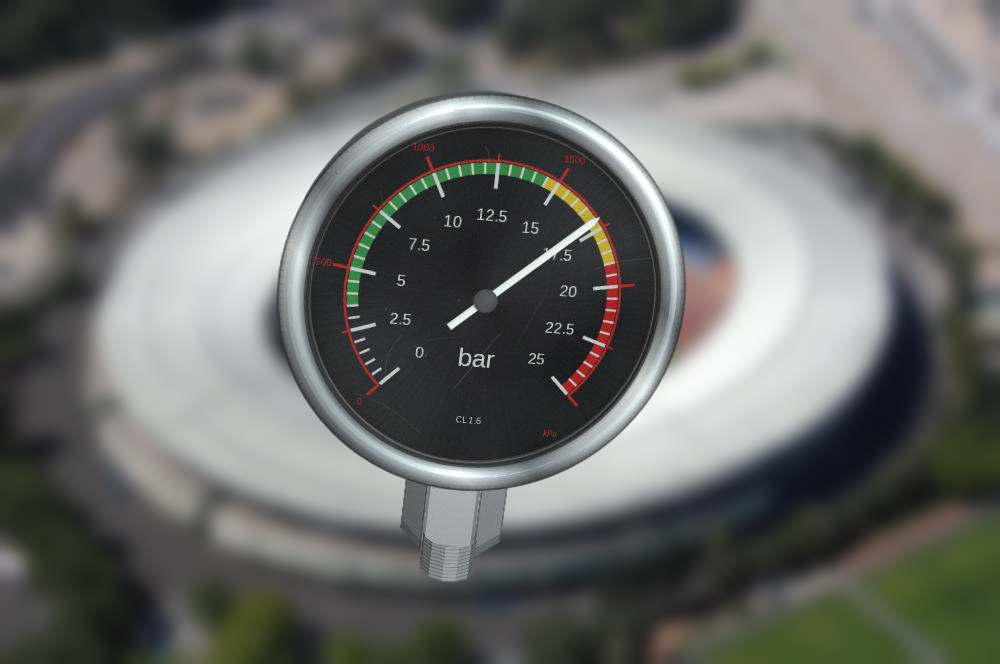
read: {"value": 17, "unit": "bar"}
